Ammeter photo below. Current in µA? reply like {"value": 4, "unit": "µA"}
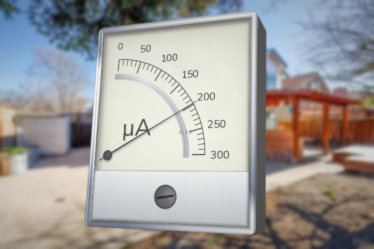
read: {"value": 200, "unit": "µA"}
